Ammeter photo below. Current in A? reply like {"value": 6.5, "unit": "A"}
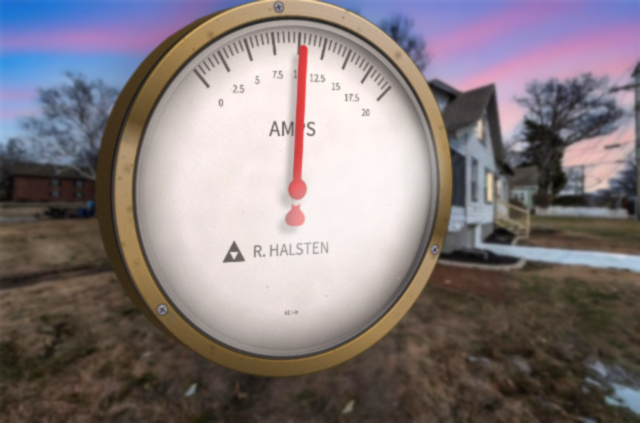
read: {"value": 10, "unit": "A"}
